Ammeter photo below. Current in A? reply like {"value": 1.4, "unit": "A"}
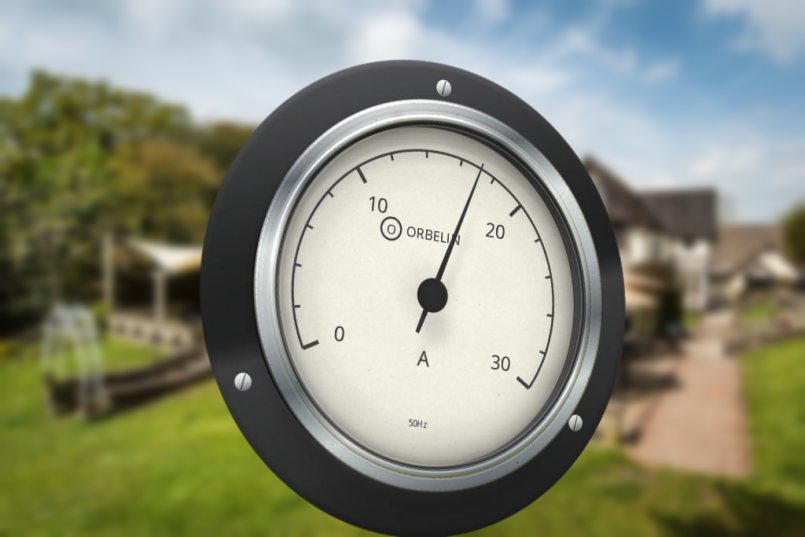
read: {"value": 17, "unit": "A"}
